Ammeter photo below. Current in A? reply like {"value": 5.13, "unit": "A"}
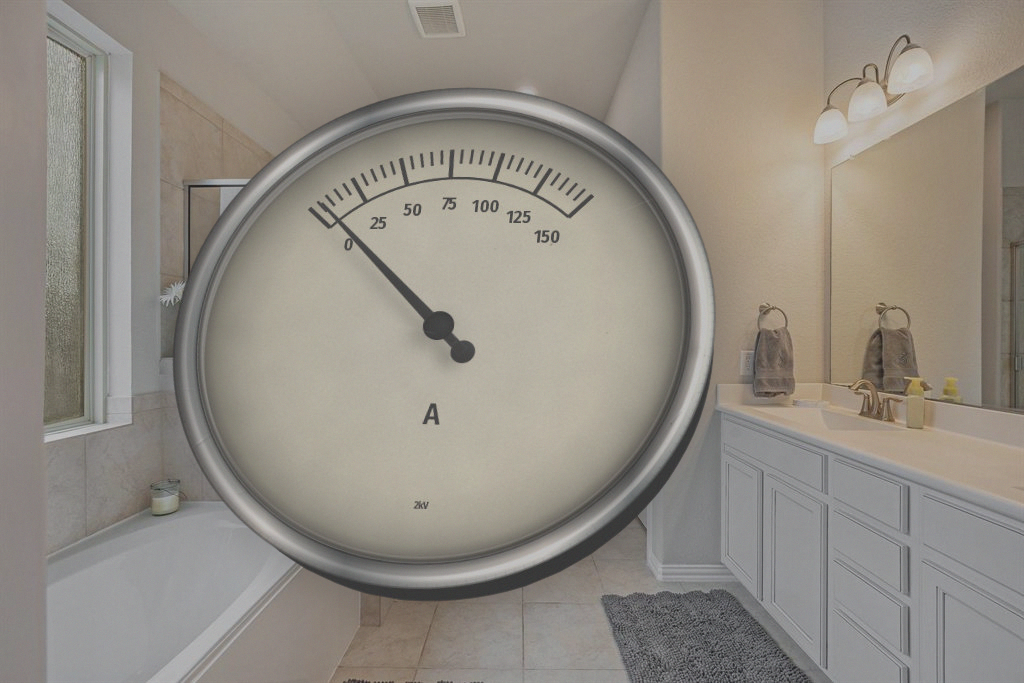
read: {"value": 5, "unit": "A"}
